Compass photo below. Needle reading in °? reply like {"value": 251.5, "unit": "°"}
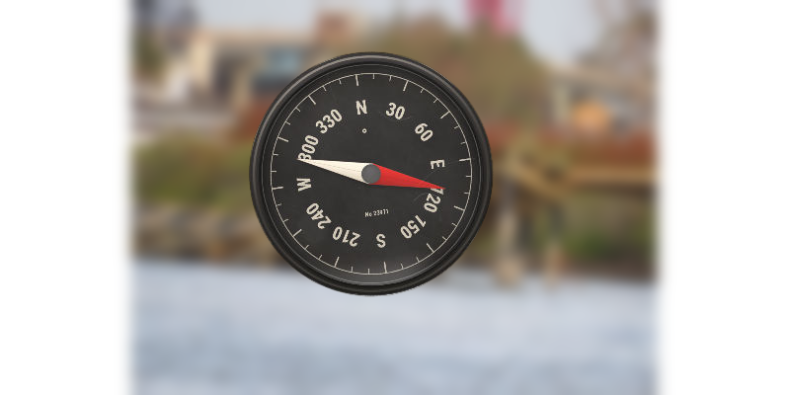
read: {"value": 110, "unit": "°"}
